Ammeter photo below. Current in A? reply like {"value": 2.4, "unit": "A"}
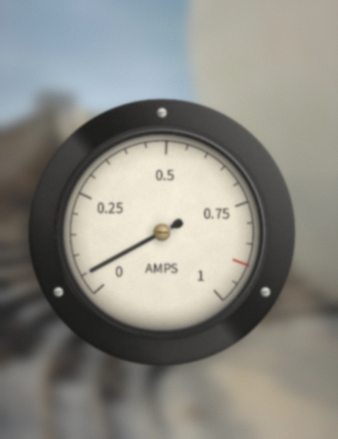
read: {"value": 0.05, "unit": "A"}
